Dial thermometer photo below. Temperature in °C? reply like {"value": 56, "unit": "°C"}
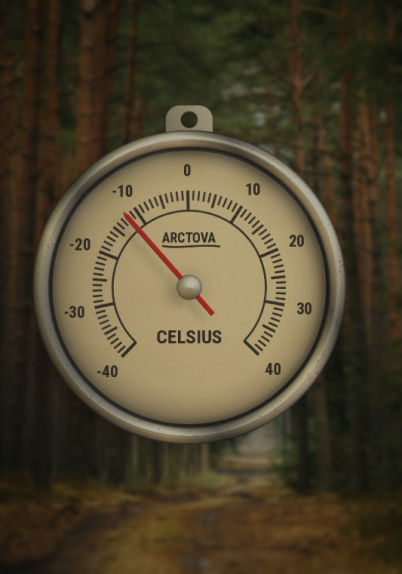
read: {"value": -12, "unit": "°C"}
